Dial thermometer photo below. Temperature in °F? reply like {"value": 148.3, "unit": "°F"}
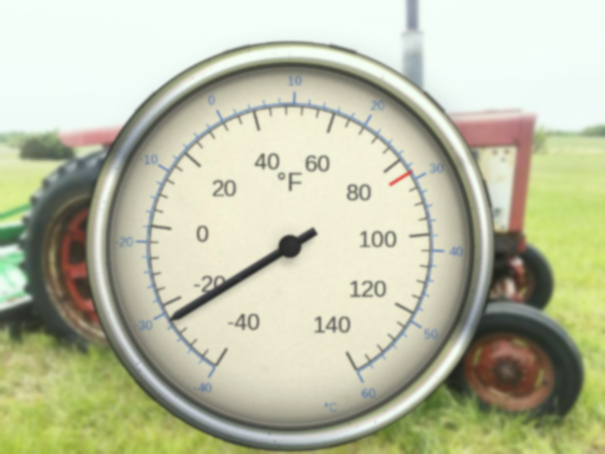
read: {"value": -24, "unit": "°F"}
